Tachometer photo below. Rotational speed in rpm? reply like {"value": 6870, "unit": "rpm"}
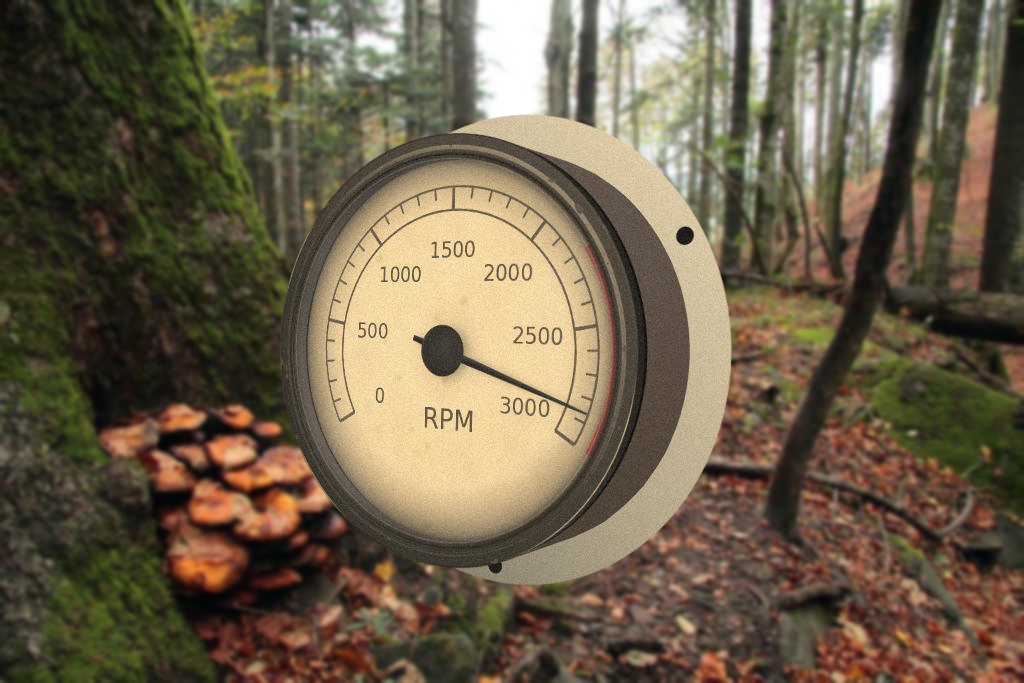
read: {"value": 2850, "unit": "rpm"}
